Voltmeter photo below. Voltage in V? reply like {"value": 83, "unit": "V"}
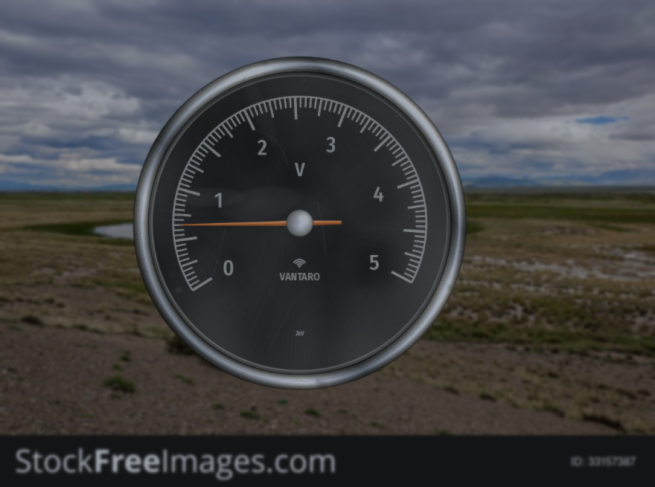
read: {"value": 0.65, "unit": "V"}
